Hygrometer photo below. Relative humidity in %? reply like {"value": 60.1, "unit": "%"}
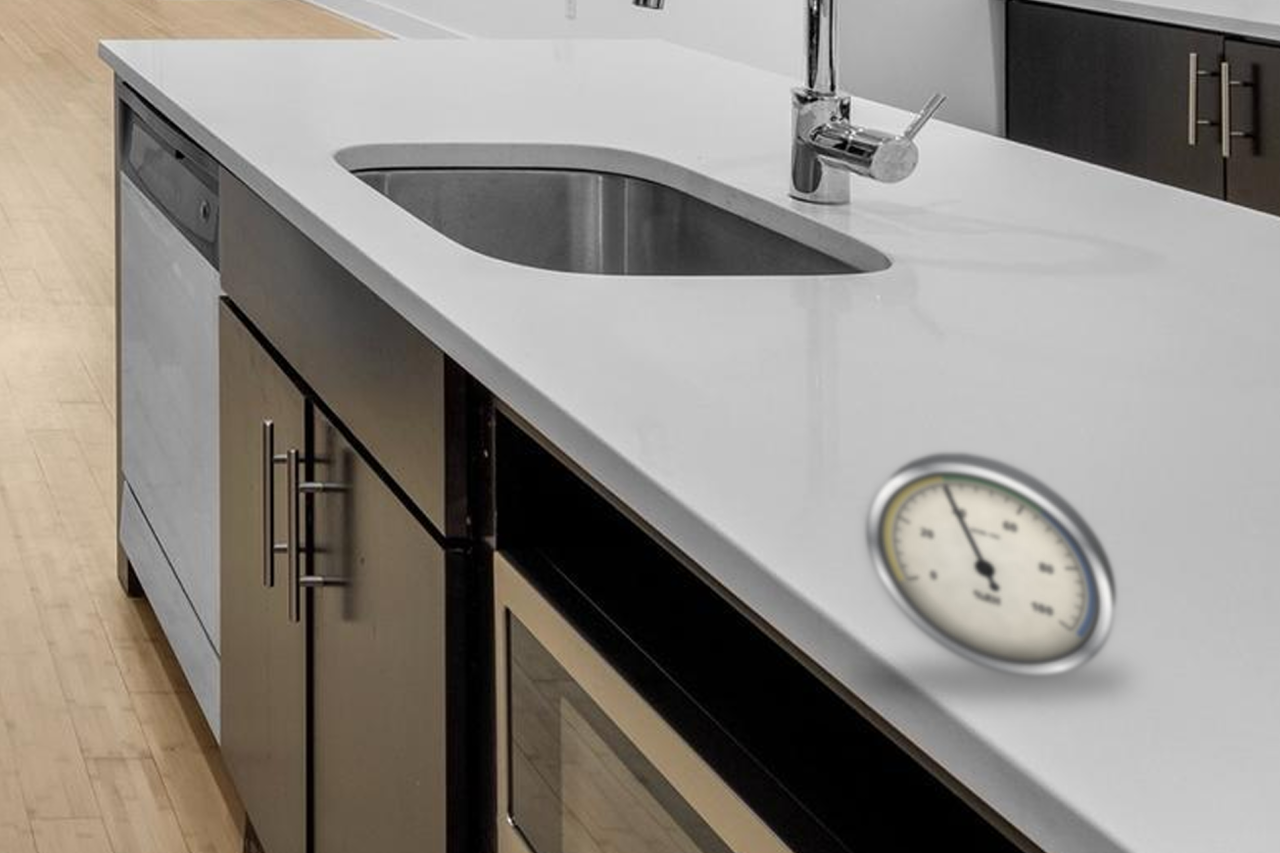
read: {"value": 40, "unit": "%"}
